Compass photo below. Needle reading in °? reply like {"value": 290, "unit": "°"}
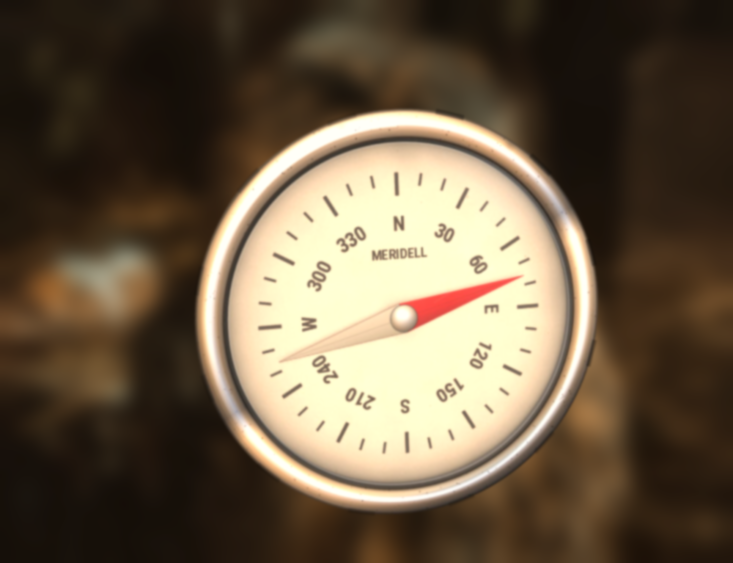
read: {"value": 75, "unit": "°"}
